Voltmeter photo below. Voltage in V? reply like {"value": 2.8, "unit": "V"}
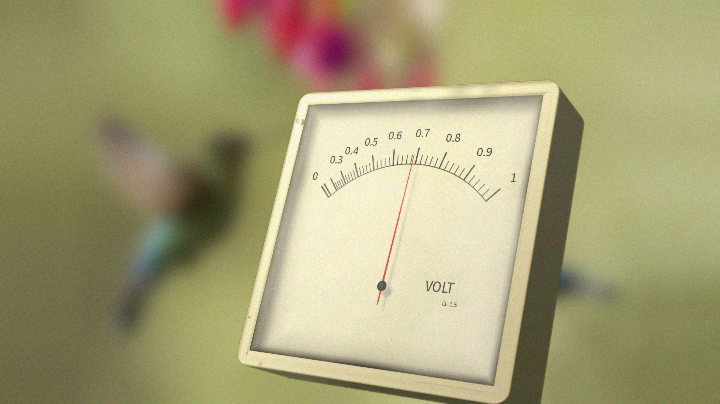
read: {"value": 0.7, "unit": "V"}
